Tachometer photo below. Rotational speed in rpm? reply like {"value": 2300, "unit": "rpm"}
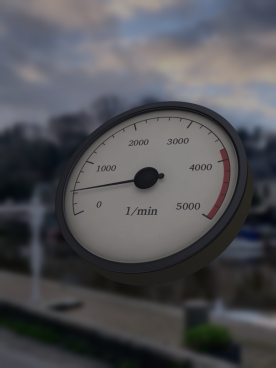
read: {"value": 400, "unit": "rpm"}
